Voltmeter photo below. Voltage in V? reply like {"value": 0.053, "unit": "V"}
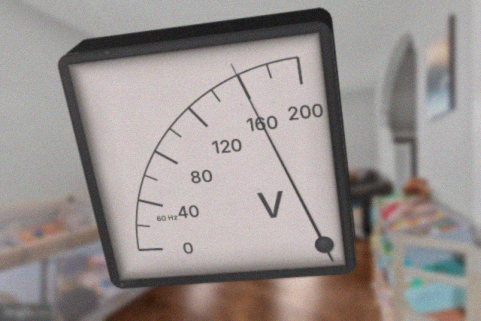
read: {"value": 160, "unit": "V"}
